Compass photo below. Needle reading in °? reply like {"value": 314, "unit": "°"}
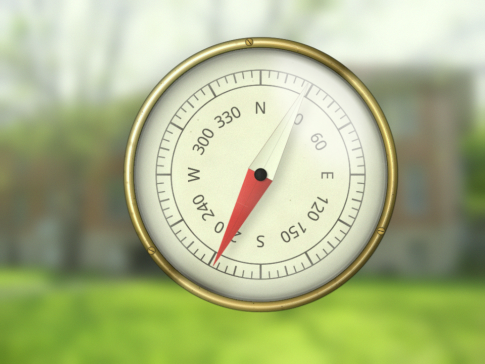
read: {"value": 207.5, "unit": "°"}
